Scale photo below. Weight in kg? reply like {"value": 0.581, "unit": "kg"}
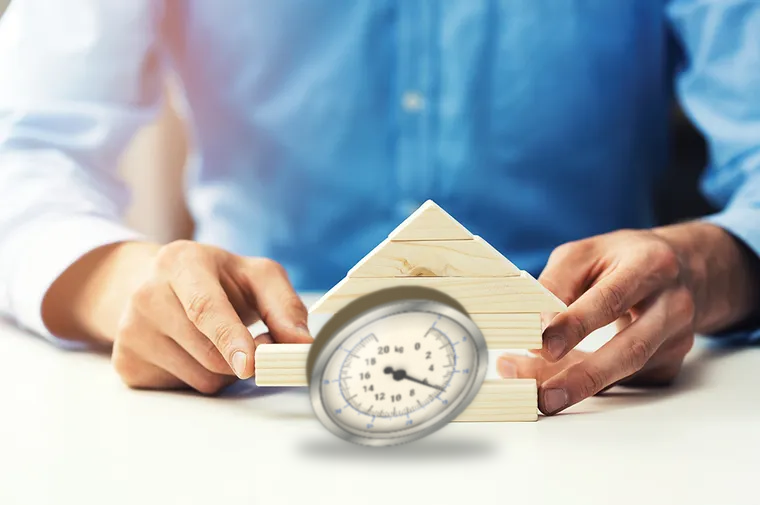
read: {"value": 6, "unit": "kg"}
